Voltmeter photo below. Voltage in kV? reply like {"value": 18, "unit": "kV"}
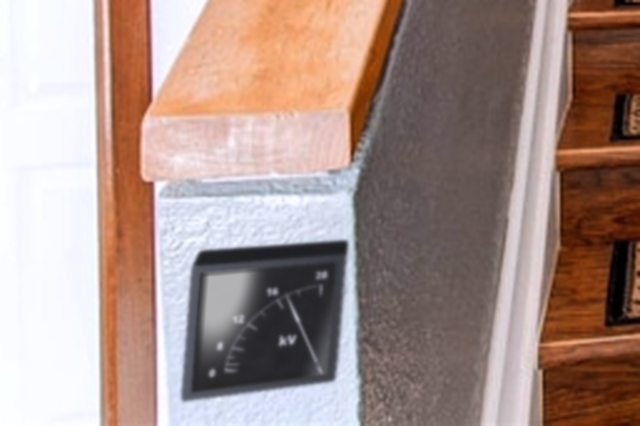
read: {"value": 17, "unit": "kV"}
